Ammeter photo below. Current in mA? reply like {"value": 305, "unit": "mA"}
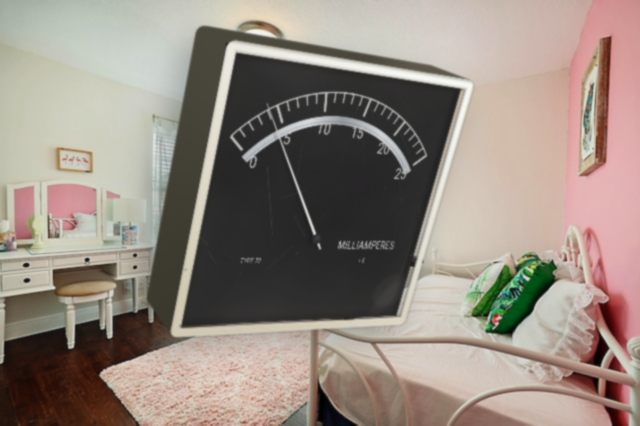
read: {"value": 4, "unit": "mA"}
